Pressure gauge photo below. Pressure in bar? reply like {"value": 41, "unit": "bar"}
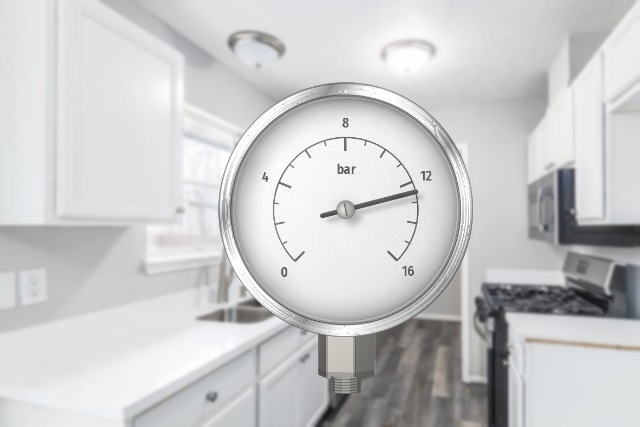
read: {"value": 12.5, "unit": "bar"}
